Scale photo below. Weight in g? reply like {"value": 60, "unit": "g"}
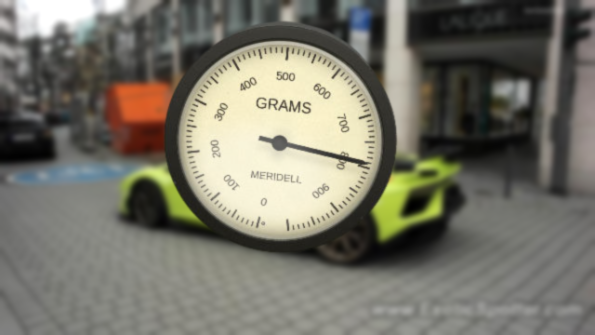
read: {"value": 790, "unit": "g"}
